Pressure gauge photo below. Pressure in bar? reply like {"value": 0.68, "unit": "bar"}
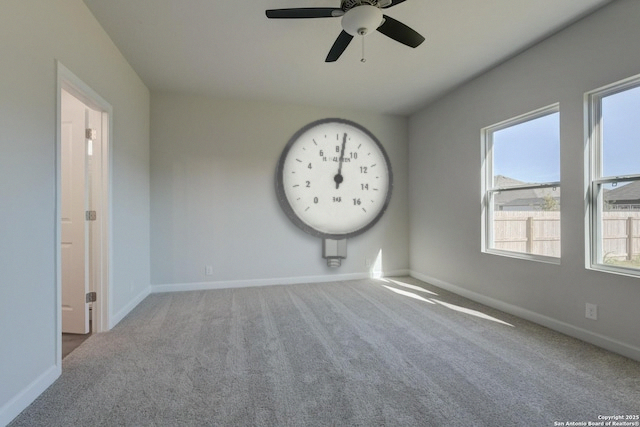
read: {"value": 8.5, "unit": "bar"}
